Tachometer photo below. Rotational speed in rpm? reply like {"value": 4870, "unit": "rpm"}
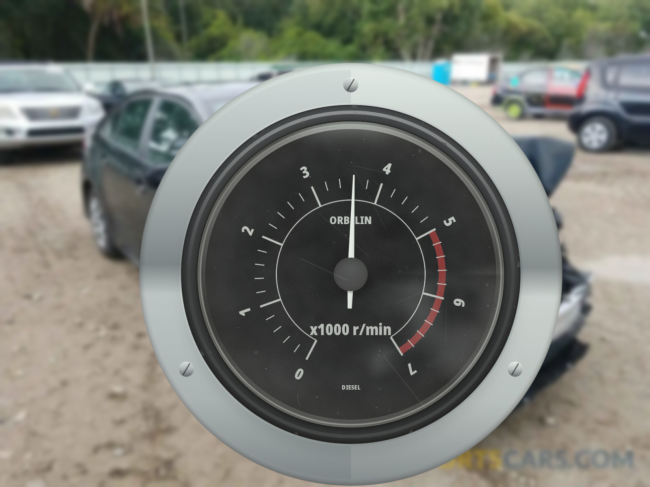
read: {"value": 3600, "unit": "rpm"}
